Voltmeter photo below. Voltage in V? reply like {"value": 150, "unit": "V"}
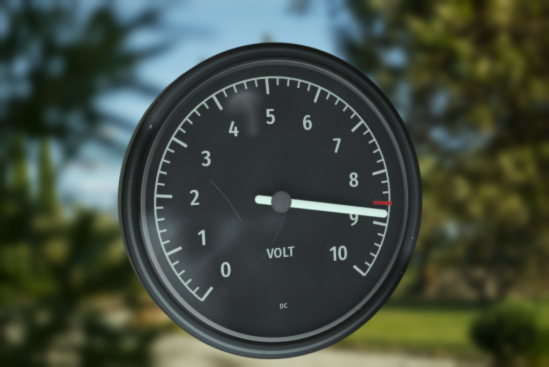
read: {"value": 8.8, "unit": "V"}
